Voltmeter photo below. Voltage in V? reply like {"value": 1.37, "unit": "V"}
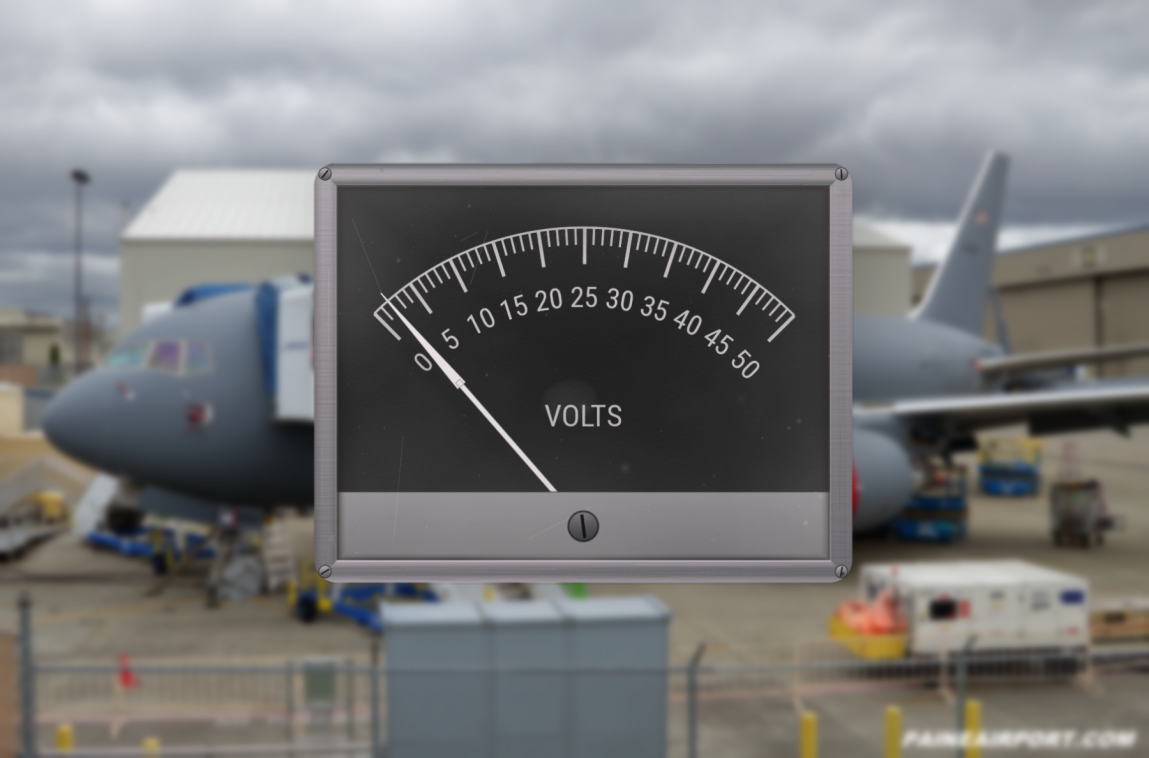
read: {"value": 2, "unit": "V"}
